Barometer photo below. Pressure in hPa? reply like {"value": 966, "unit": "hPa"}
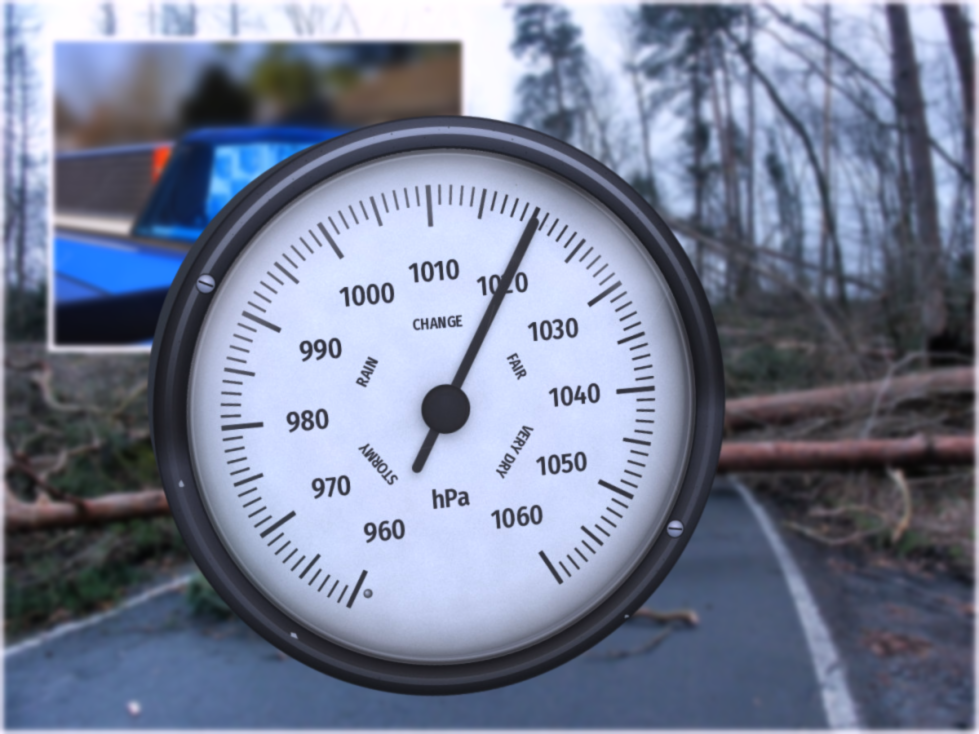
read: {"value": 1020, "unit": "hPa"}
